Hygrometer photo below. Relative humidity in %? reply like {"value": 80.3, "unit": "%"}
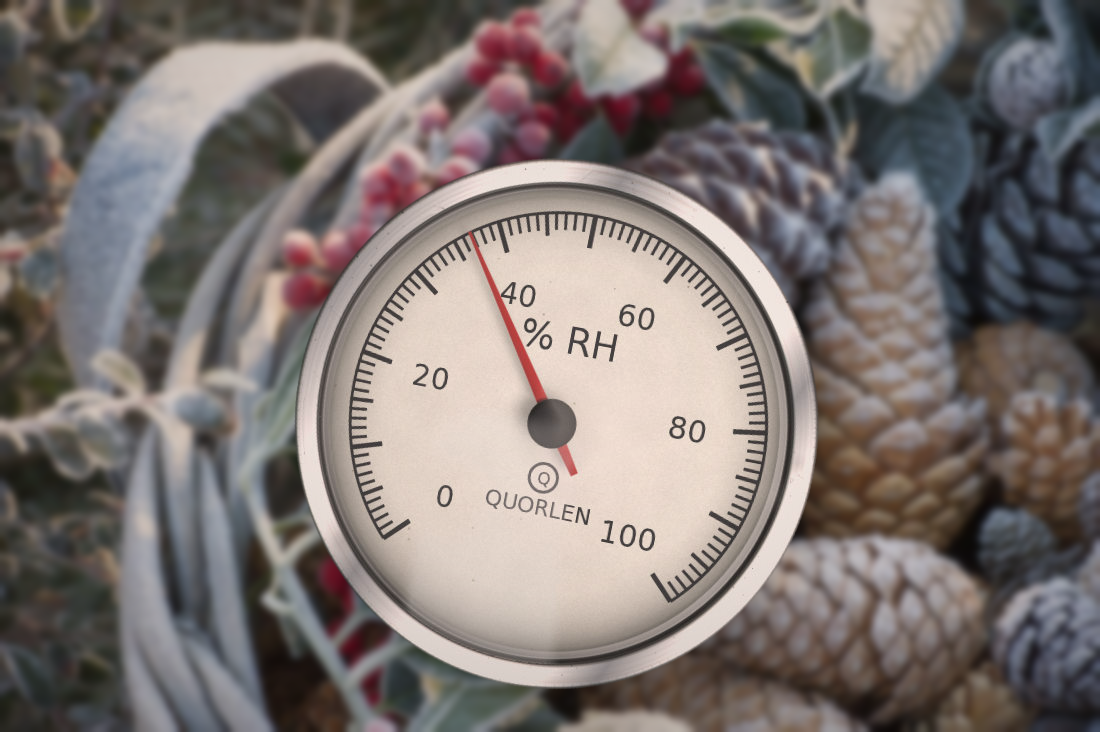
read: {"value": 37, "unit": "%"}
